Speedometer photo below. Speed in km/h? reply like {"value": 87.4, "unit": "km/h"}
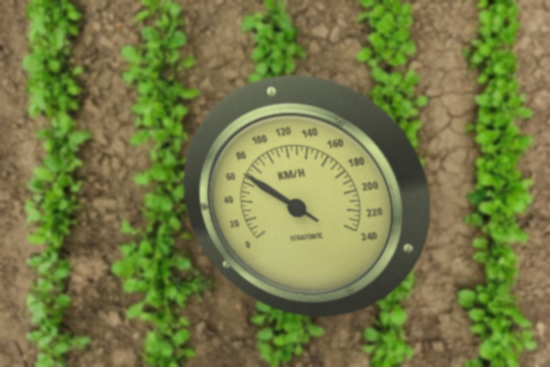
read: {"value": 70, "unit": "km/h"}
